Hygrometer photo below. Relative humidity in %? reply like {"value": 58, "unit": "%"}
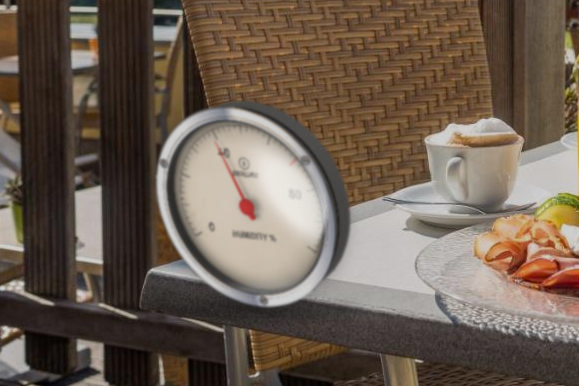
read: {"value": 40, "unit": "%"}
